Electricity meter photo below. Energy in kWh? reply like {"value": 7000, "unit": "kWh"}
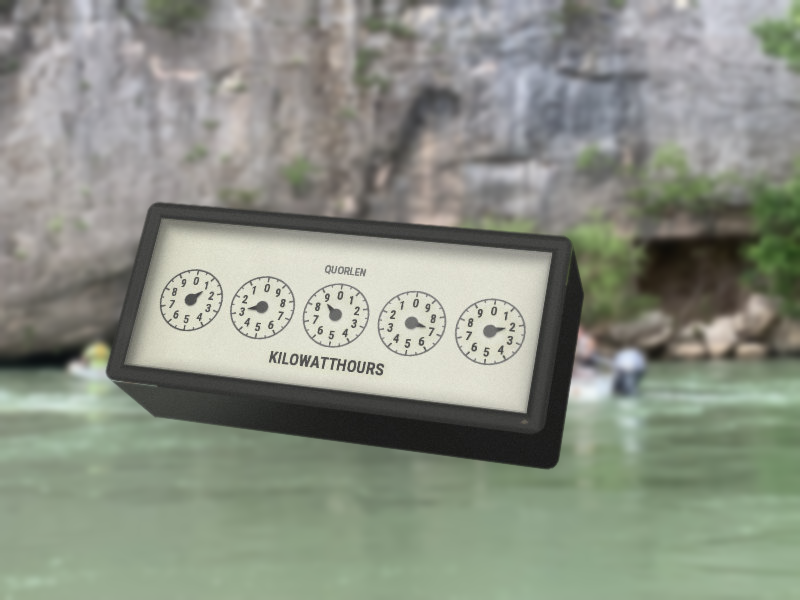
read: {"value": 12872, "unit": "kWh"}
